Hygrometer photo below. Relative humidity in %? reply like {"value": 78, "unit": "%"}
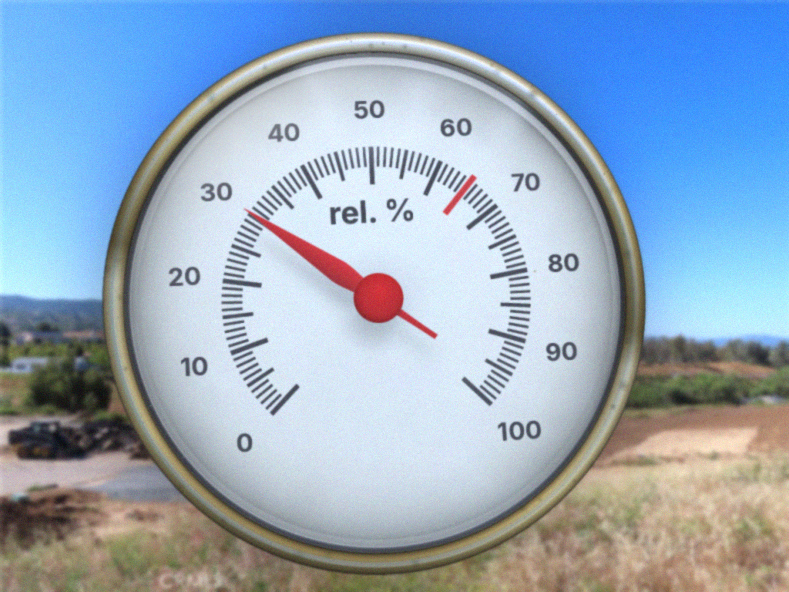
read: {"value": 30, "unit": "%"}
